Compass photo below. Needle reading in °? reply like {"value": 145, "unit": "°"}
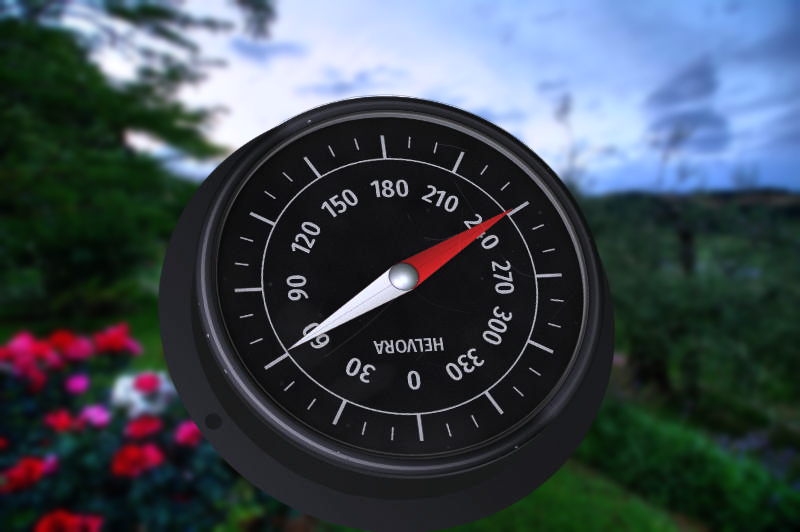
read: {"value": 240, "unit": "°"}
